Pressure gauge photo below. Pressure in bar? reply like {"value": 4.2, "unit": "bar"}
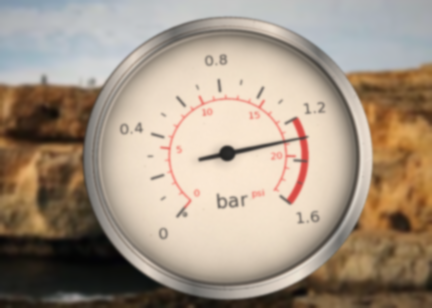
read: {"value": 1.3, "unit": "bar"}
